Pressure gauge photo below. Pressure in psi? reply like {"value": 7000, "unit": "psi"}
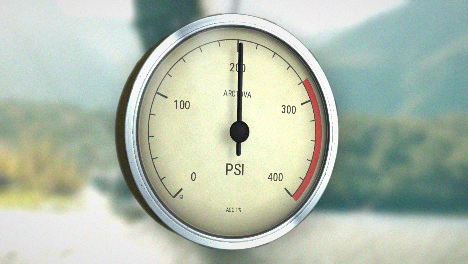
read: {"value": 200, "unit": "psi"}
